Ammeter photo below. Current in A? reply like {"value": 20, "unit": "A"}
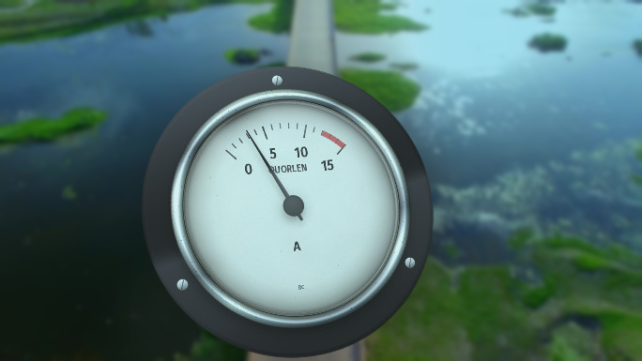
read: {"value": 3, "unit": "A"}
